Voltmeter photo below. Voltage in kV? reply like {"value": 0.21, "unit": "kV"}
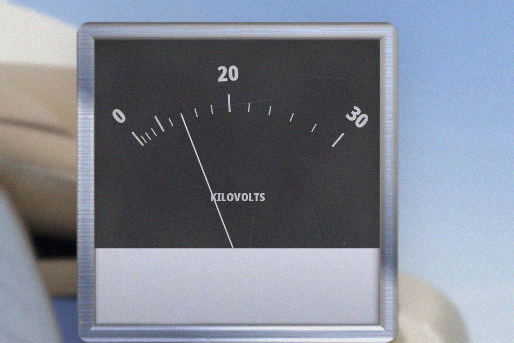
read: {"value": 14, "unit": "kV"}
